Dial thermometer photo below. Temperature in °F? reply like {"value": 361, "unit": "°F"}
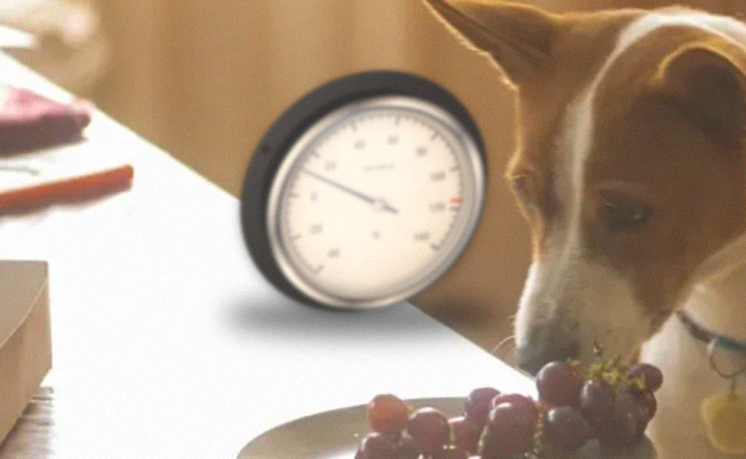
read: {"value": 12, "unit": "°F"}
